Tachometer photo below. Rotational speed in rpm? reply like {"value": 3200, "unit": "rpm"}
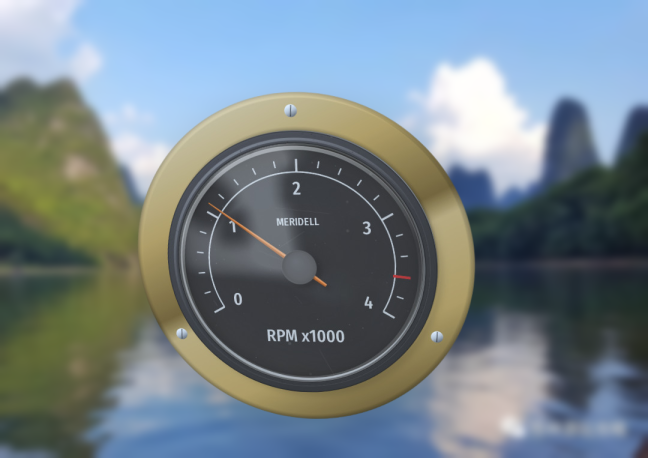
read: {"value": 1100, "unit": "rpm"}
